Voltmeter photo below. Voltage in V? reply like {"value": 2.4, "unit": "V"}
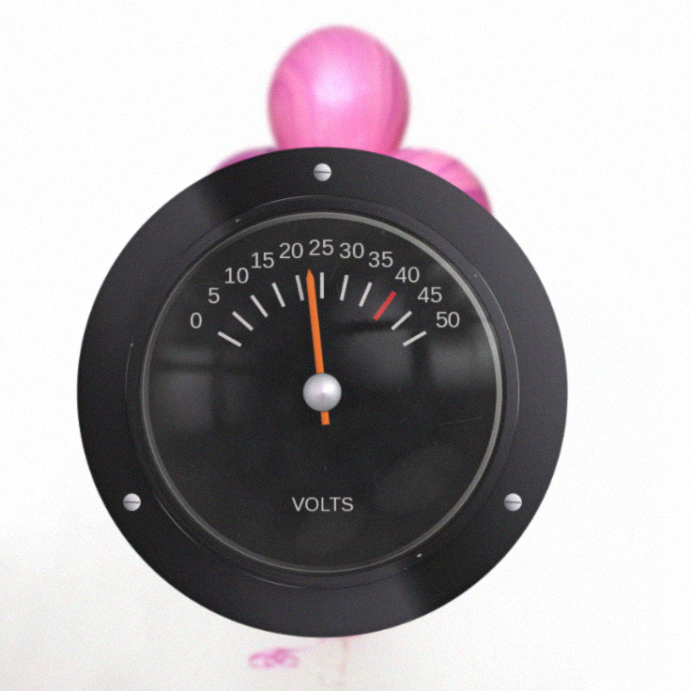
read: {"value": 22.5, "unit": "V"}
